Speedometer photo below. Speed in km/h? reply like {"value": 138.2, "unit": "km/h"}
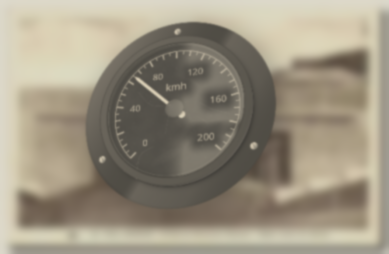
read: {"value": 65, "unit": "km/h"}
